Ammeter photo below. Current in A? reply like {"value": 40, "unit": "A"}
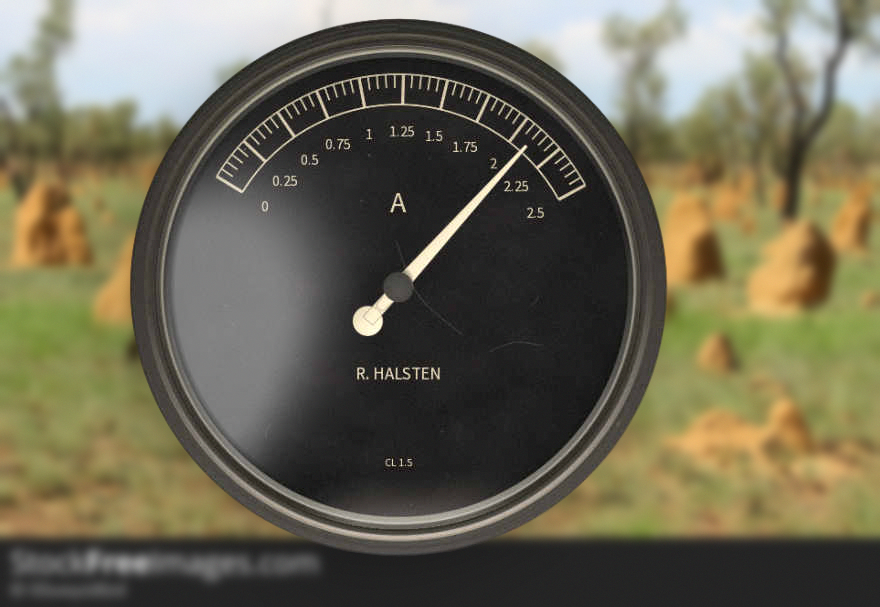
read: {"value": 2.1, "unit": "A"}
